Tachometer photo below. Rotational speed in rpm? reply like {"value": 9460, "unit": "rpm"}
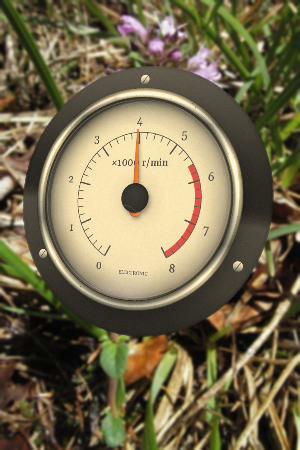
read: {"value": 4000, "unit": "rpm"}
